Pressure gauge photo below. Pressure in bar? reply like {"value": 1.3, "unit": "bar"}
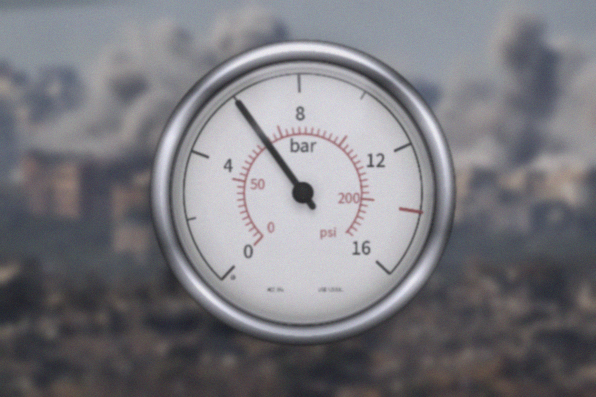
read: {"value": 6, "unit": "bar"}
